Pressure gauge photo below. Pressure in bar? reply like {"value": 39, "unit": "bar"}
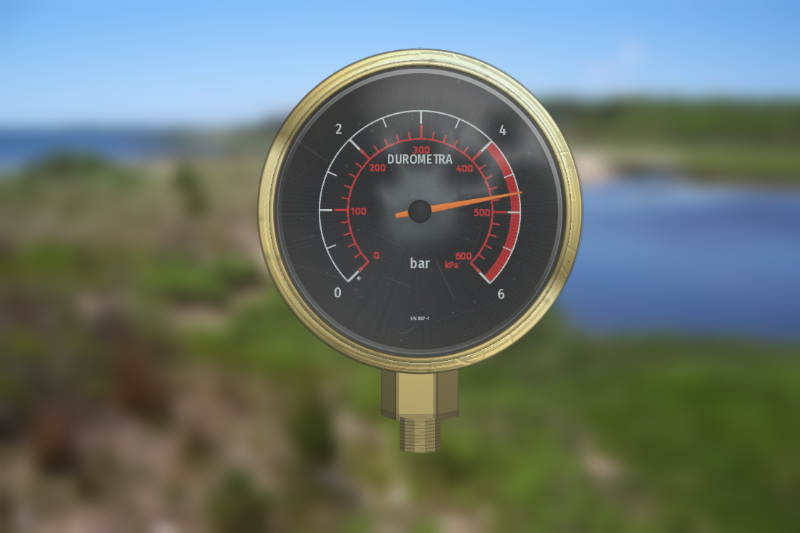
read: {"value": 4.75, "unit": "bar"}
